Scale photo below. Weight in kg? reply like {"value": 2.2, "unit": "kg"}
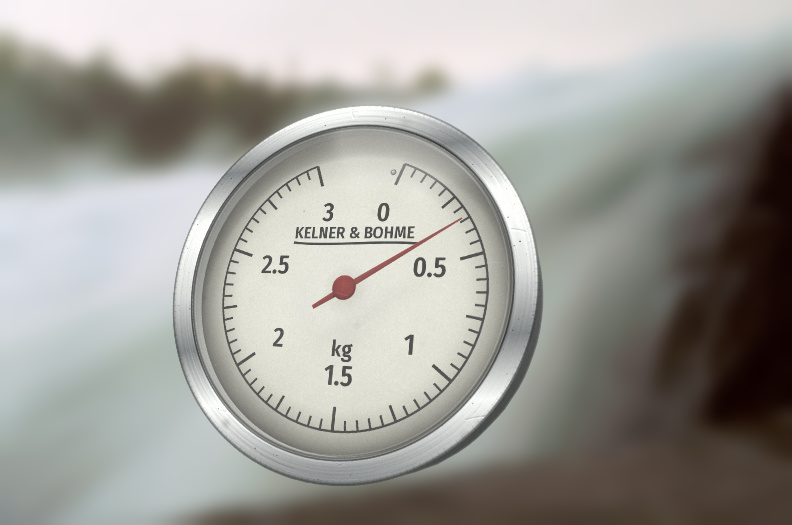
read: {"value": 0.35, "unit": "kg"}
